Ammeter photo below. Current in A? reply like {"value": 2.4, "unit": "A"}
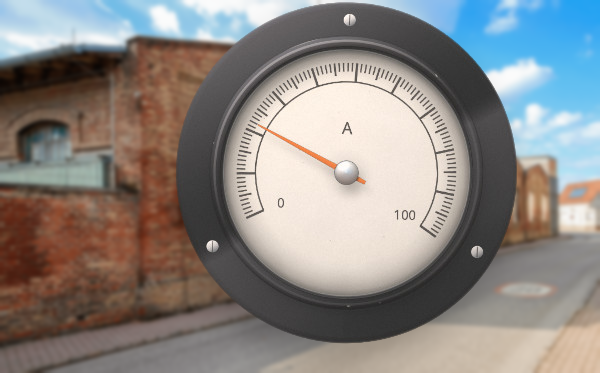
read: {"value": 22, "unit": "A"}
